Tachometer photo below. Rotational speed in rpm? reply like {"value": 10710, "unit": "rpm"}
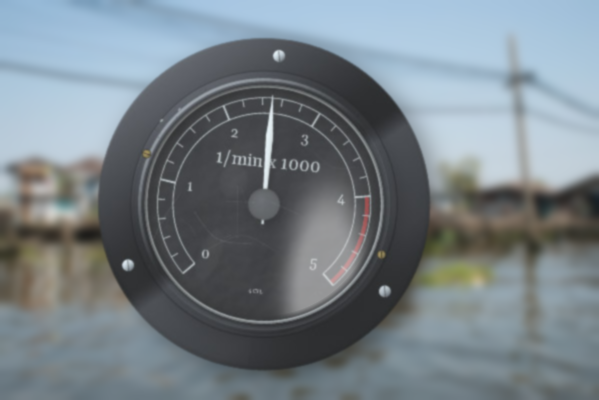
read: {"value": 2500, "unit": "rpm"}
